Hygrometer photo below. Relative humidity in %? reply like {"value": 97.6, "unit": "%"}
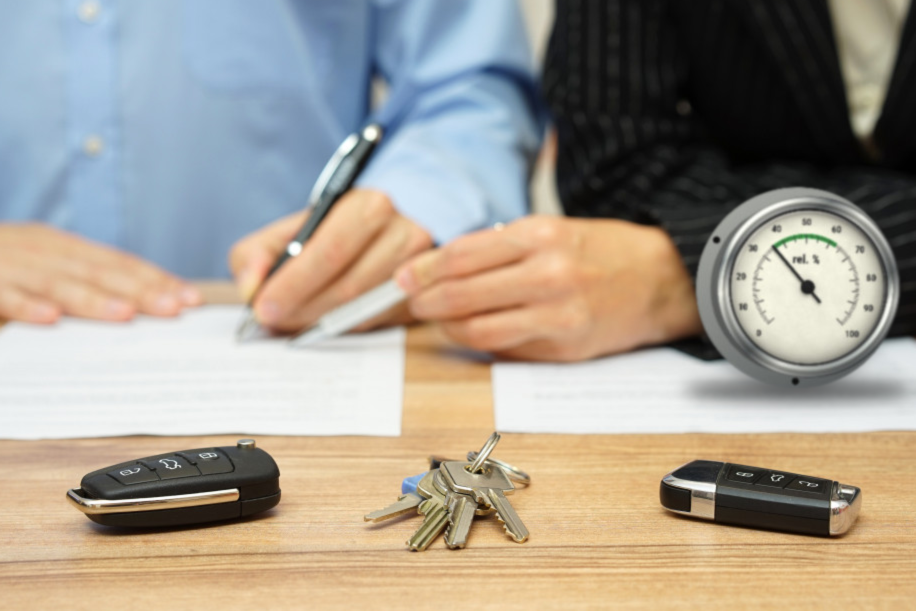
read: {"value": 35, "unit": "%"}
